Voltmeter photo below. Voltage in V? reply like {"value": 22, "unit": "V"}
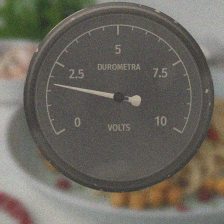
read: {"value": 1.75, "unit": "V"}
